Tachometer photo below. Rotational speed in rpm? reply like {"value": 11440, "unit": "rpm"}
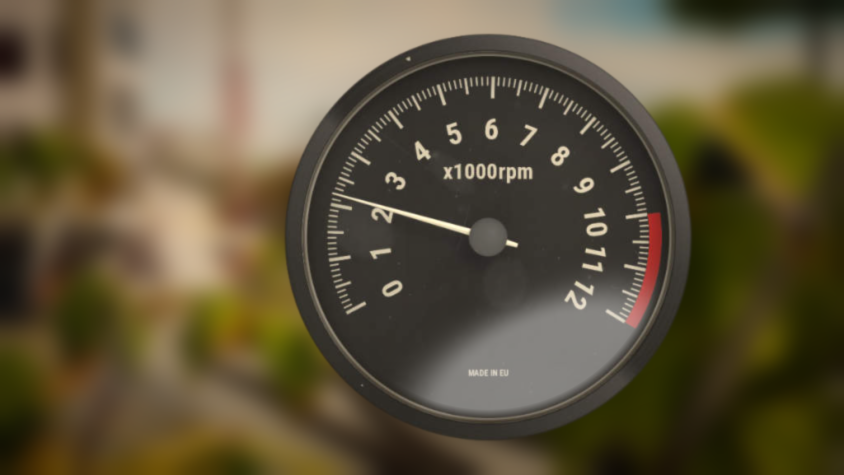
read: {"value": 2200, "unit": "rpm"}
